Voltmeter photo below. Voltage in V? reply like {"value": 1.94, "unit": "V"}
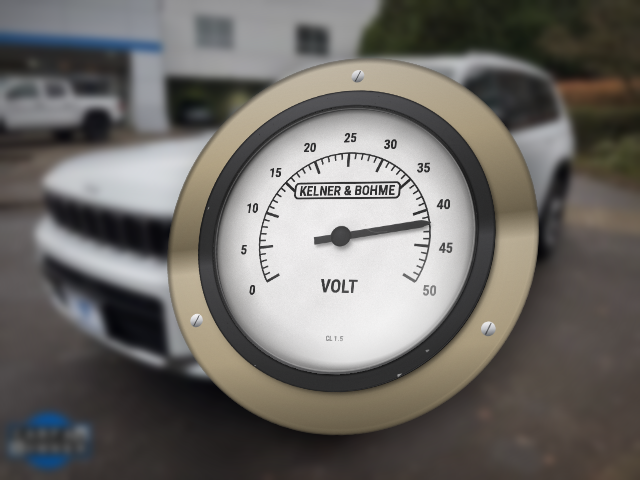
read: {"value": 42, "unit": "V"}
